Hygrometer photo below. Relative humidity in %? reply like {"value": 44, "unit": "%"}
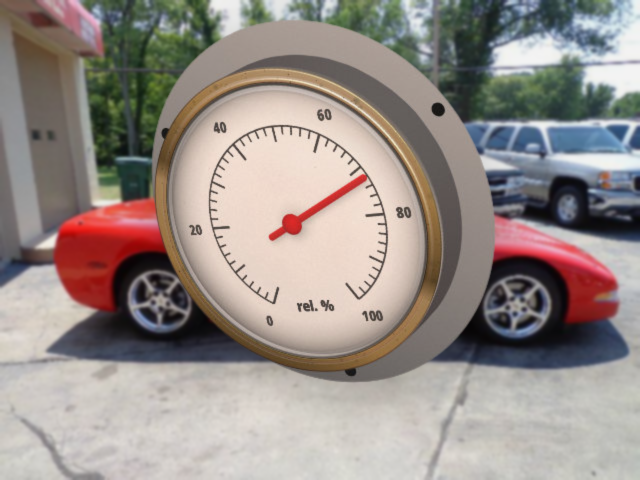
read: {"value": 72, "unit": "%"}
